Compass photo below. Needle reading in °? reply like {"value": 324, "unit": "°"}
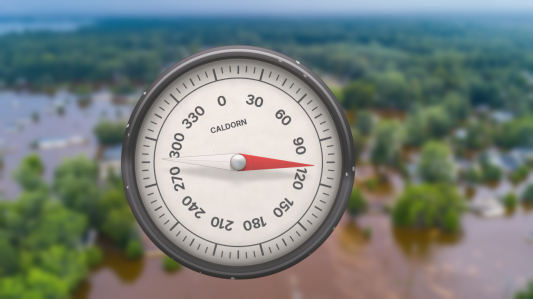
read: {"value": 107.5, "unit": "°"}
